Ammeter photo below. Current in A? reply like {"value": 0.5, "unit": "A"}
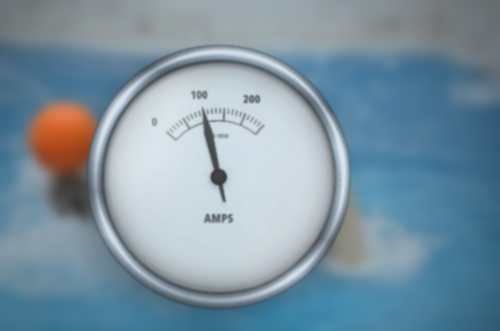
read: {"value": 100, "unit": "A"}
